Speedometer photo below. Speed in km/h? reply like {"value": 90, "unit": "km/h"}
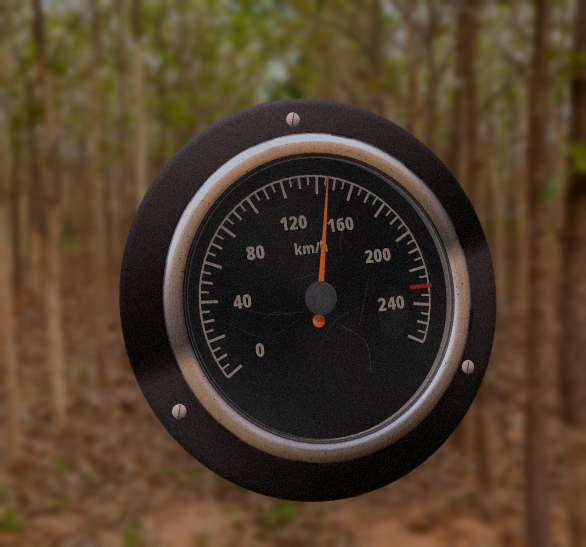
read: {"value": 145, "unit": "km/h"}
